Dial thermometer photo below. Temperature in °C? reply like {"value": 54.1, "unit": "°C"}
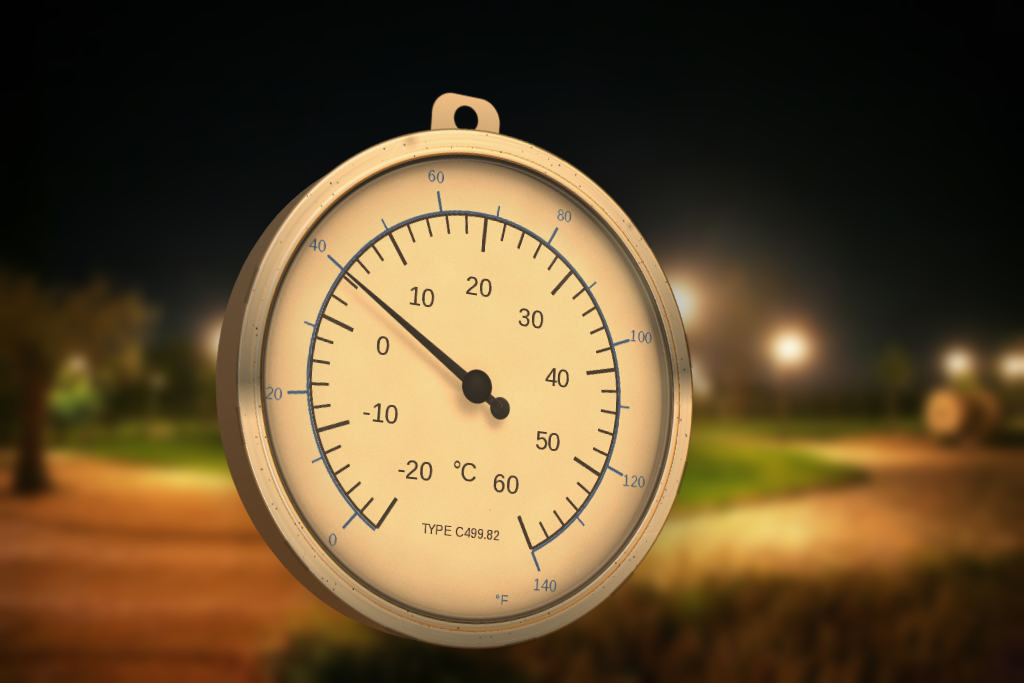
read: {"value": 4, "unit": "°C"}
